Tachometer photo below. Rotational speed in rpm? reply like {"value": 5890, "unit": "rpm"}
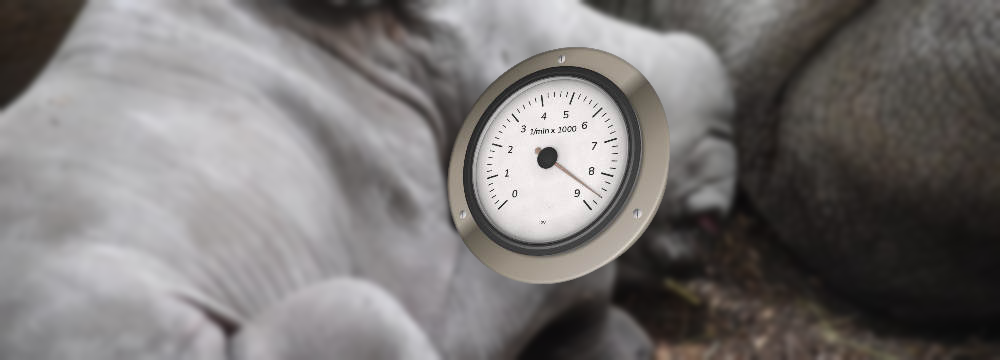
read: {"value": 8600, "unit": "rpm"}
